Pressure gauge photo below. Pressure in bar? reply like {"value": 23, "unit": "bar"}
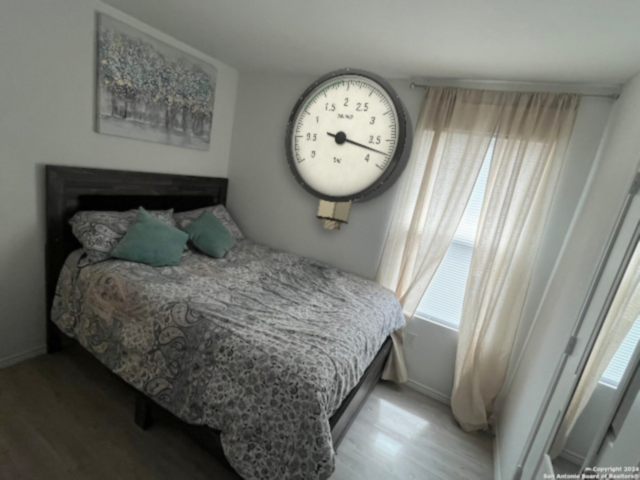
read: {"value": 3.75, "unit": "bar"}
